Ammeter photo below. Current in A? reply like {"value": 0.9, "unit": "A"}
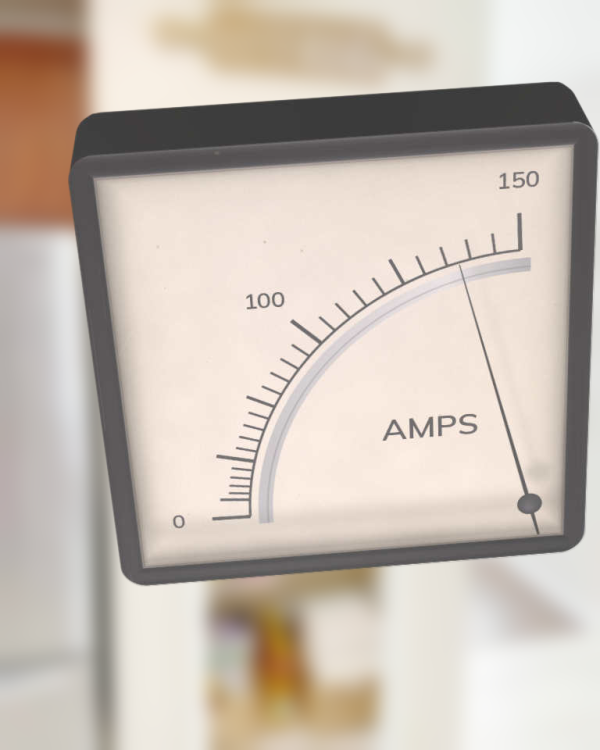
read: {"value": 137.5, "unit": "A"}
